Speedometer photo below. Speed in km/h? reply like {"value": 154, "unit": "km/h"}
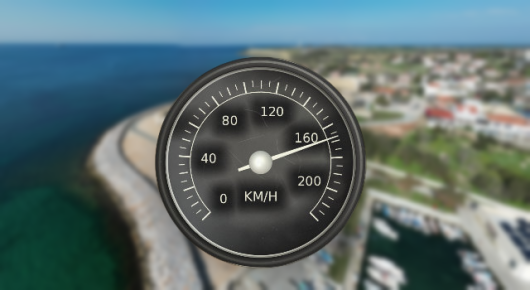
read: {"value": 167.5, "unit": "km/h"}
